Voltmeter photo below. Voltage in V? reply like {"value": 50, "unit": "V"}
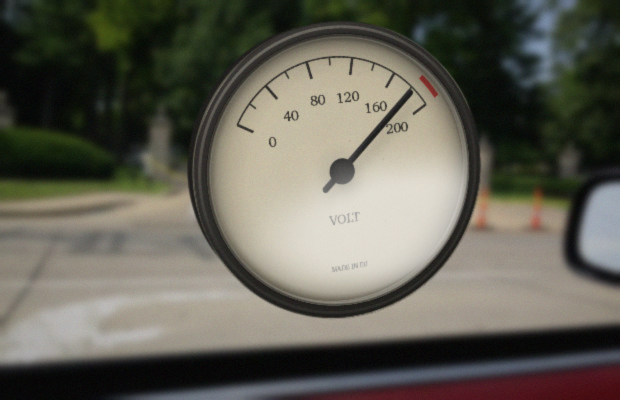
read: {"value": 180, "unit": "V"}
